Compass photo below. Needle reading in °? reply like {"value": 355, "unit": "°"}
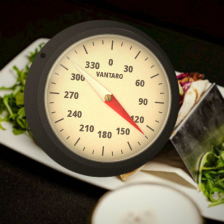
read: {"value": 130, "unit": "°"}
